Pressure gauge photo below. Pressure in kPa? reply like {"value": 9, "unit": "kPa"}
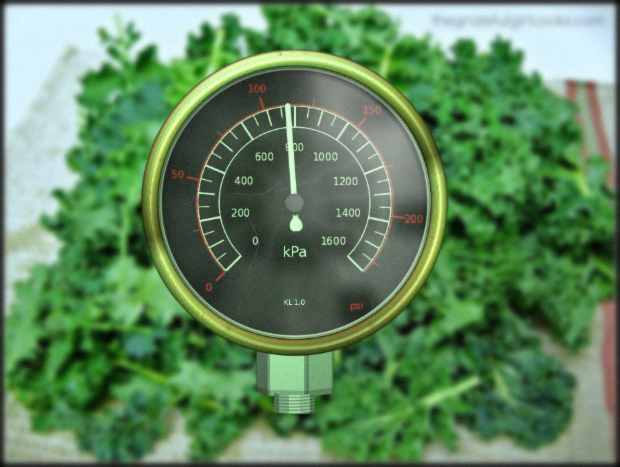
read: {"value": 775, "unit": "kPa"}
